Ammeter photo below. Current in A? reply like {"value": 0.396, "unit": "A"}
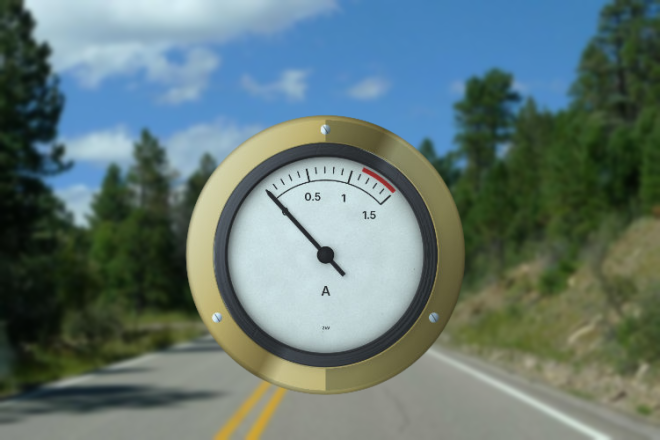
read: {"value": 0, "unit": "A"}
